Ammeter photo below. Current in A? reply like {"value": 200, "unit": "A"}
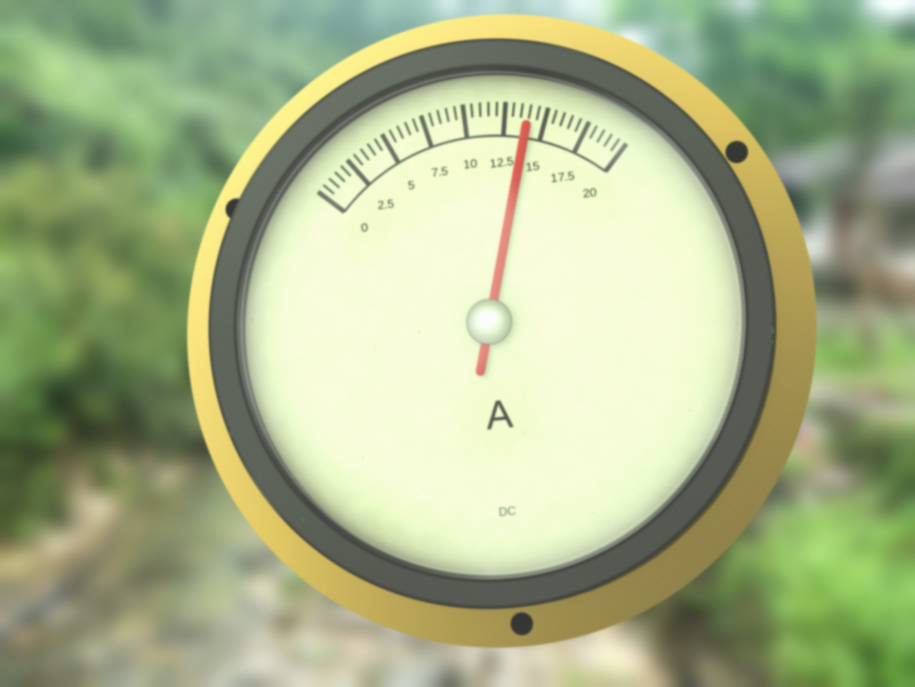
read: {"value": 14, "unit": "A"}
